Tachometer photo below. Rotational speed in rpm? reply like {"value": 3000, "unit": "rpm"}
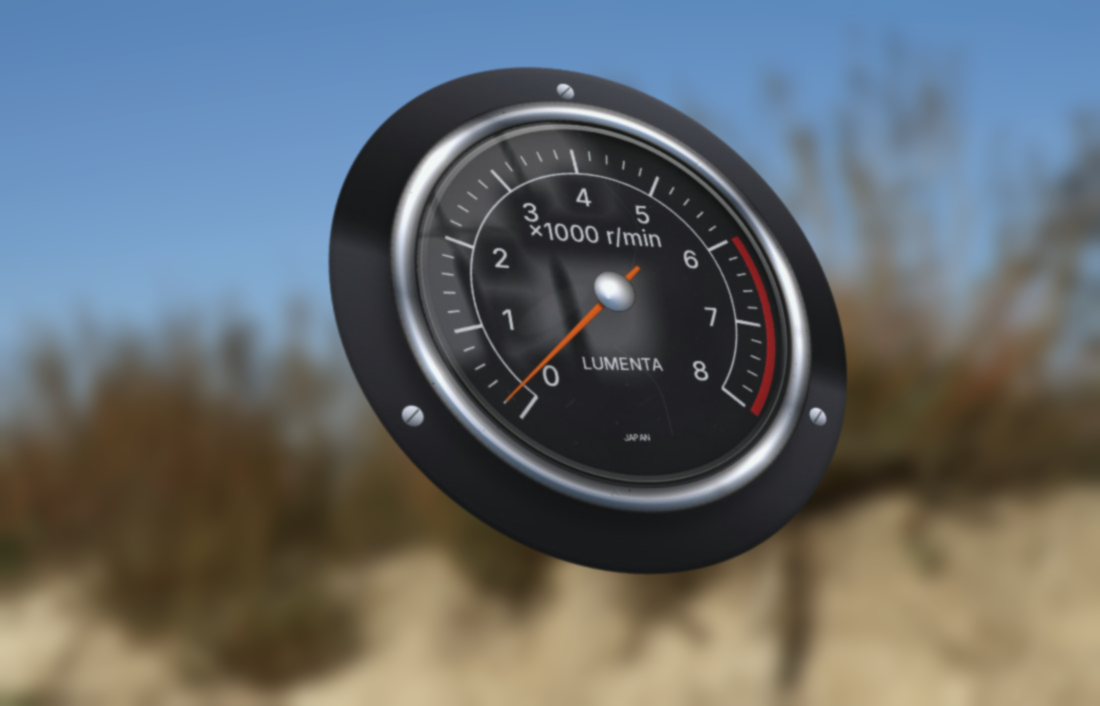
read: {"value": 200, "unit": "rpm"}
